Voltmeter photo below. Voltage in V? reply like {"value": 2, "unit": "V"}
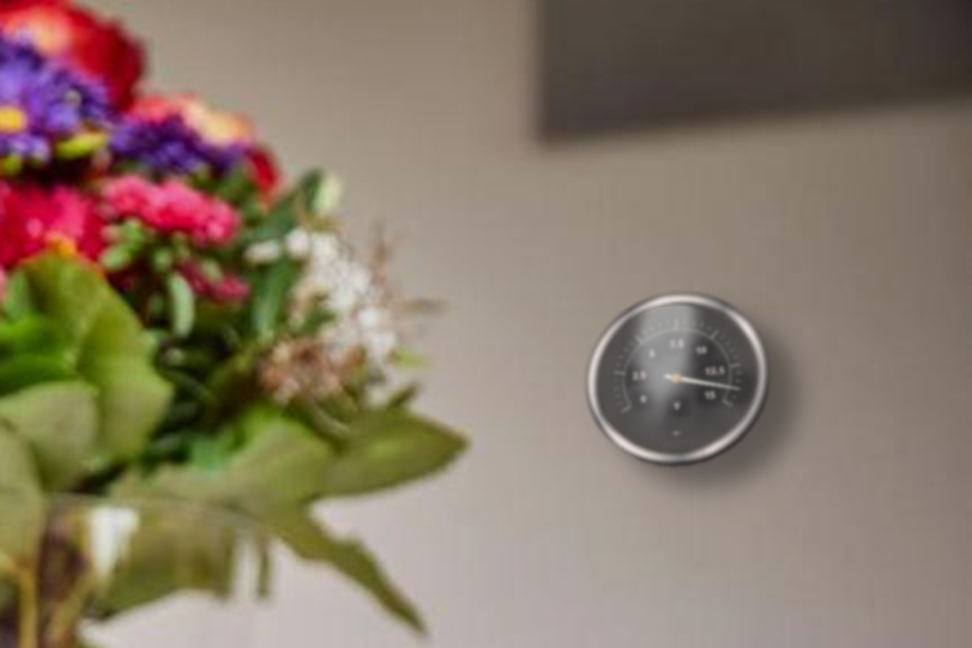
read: {"value": 14, "unit": "V"}
